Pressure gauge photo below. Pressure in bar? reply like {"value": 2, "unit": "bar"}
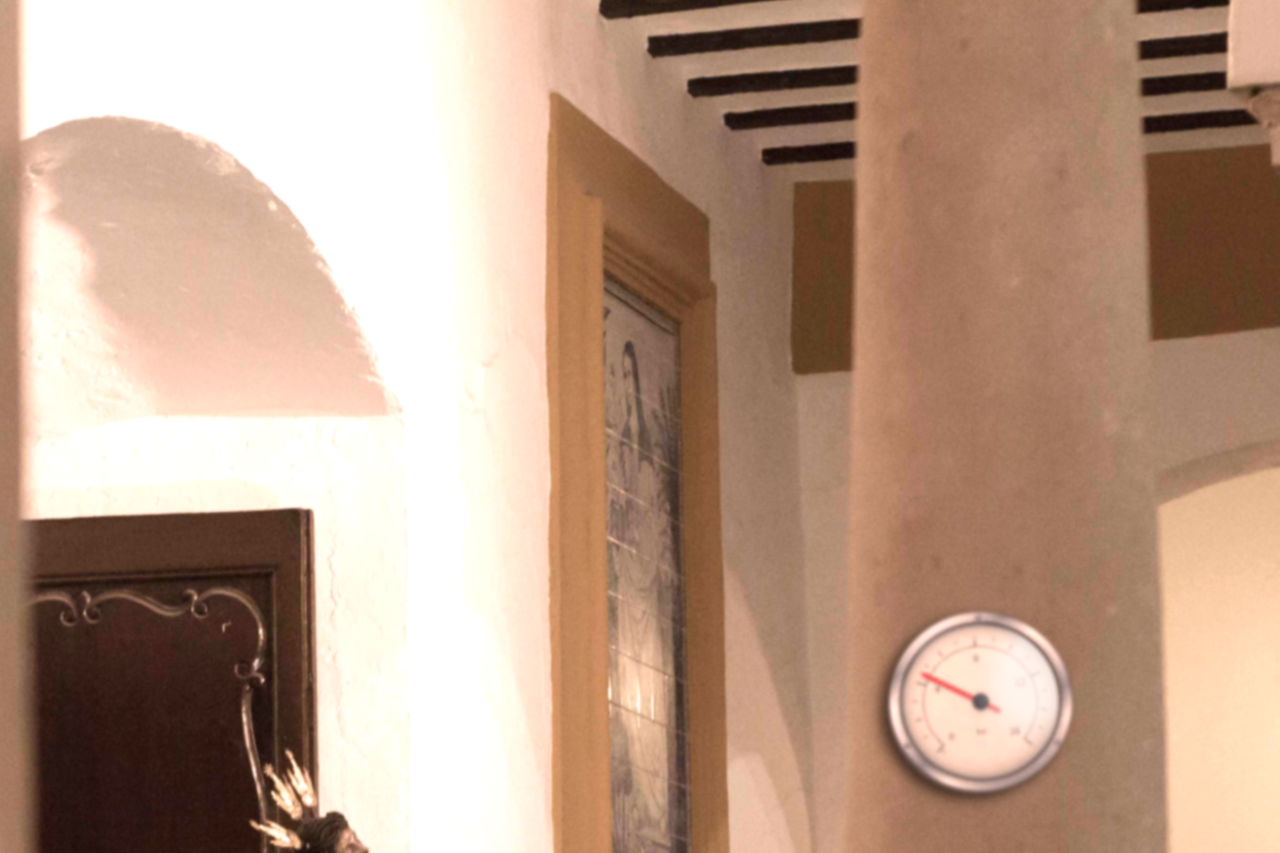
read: {"value": 4.5, "unit": "bar"}
